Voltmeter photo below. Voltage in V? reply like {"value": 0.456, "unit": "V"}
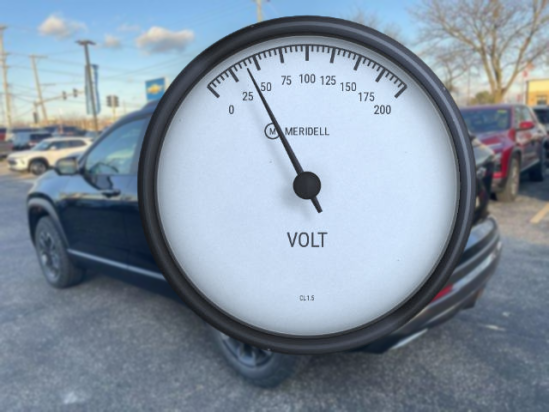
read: {"value": 40, "unit": "V"}
